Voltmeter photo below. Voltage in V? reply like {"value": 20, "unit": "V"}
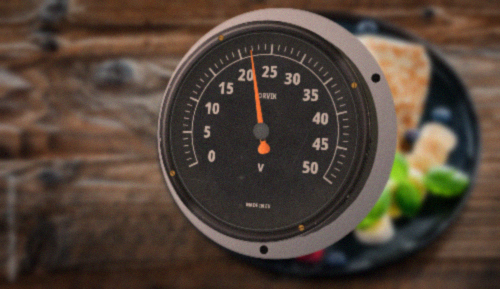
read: {"value": 22, "unit": "V"}
